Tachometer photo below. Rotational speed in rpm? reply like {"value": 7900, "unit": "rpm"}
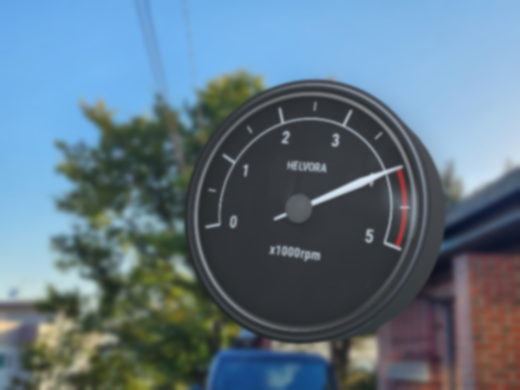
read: {"value": 4000, "unit": "rpm"}
